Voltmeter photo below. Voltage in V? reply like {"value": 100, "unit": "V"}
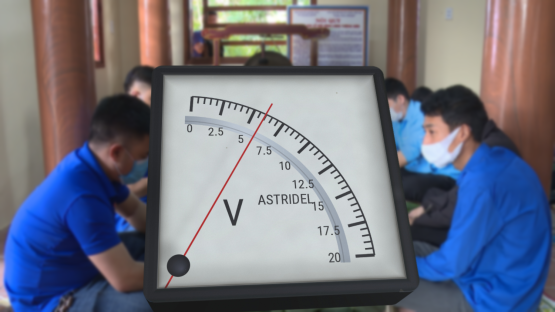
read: {"value": 6, "unit": "V"}
